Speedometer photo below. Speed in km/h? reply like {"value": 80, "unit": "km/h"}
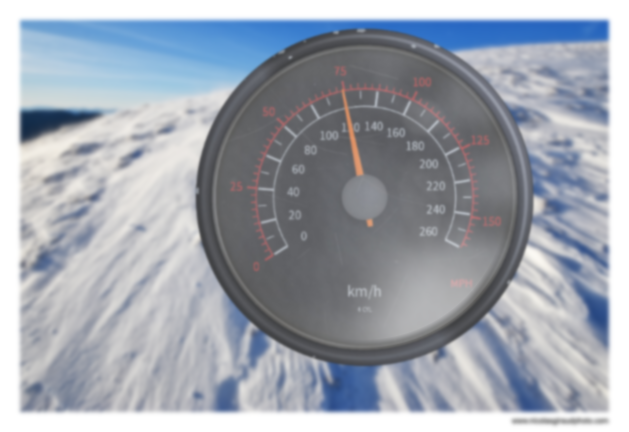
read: {"value": 120, "unit": "km/h"}
